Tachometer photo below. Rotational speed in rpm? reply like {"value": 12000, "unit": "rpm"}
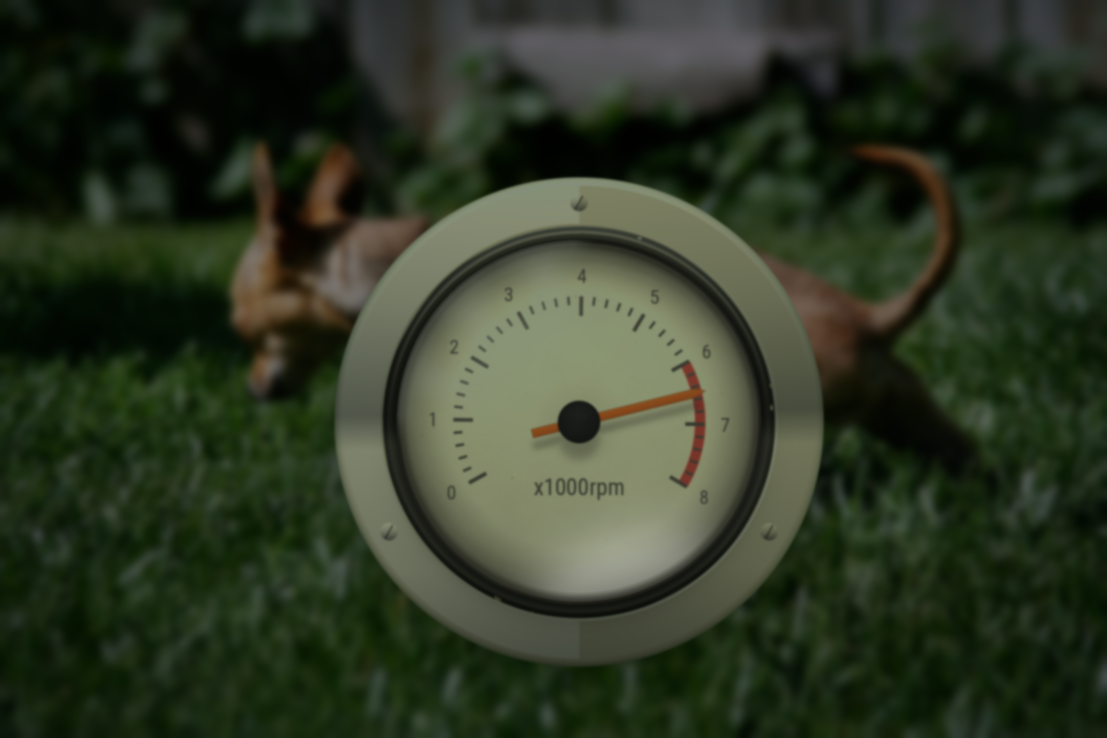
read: {"value": 6500, "unit": "rpm"}
